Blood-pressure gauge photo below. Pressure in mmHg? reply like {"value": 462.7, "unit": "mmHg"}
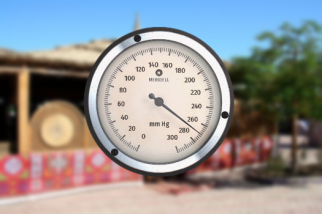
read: {"value": 270, "unit": "mmHg"}
